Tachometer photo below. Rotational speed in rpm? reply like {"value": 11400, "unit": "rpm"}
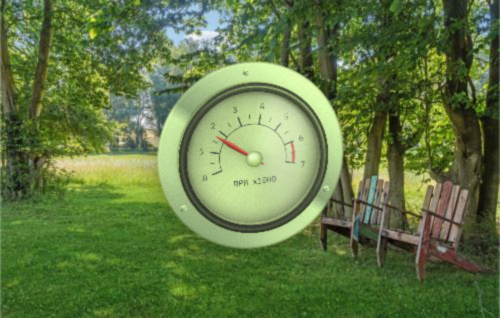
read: {"value": 1750, "unit": "rpm"}
